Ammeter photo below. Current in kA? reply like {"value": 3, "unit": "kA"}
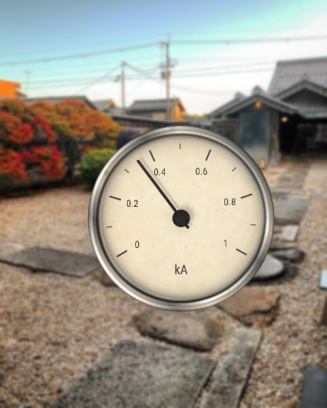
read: {"value": 0.35, "unit": "kA"}
